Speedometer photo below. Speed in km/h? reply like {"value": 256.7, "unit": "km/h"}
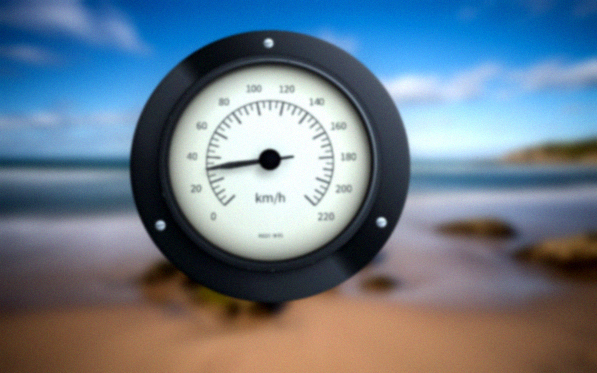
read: {"value": 30, "unit": "km/h"}
